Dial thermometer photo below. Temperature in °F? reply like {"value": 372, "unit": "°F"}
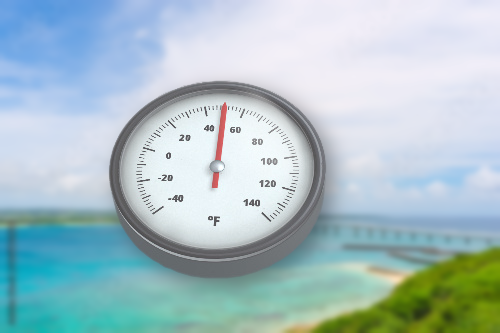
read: {"value": 50, "unit": "°F"}
